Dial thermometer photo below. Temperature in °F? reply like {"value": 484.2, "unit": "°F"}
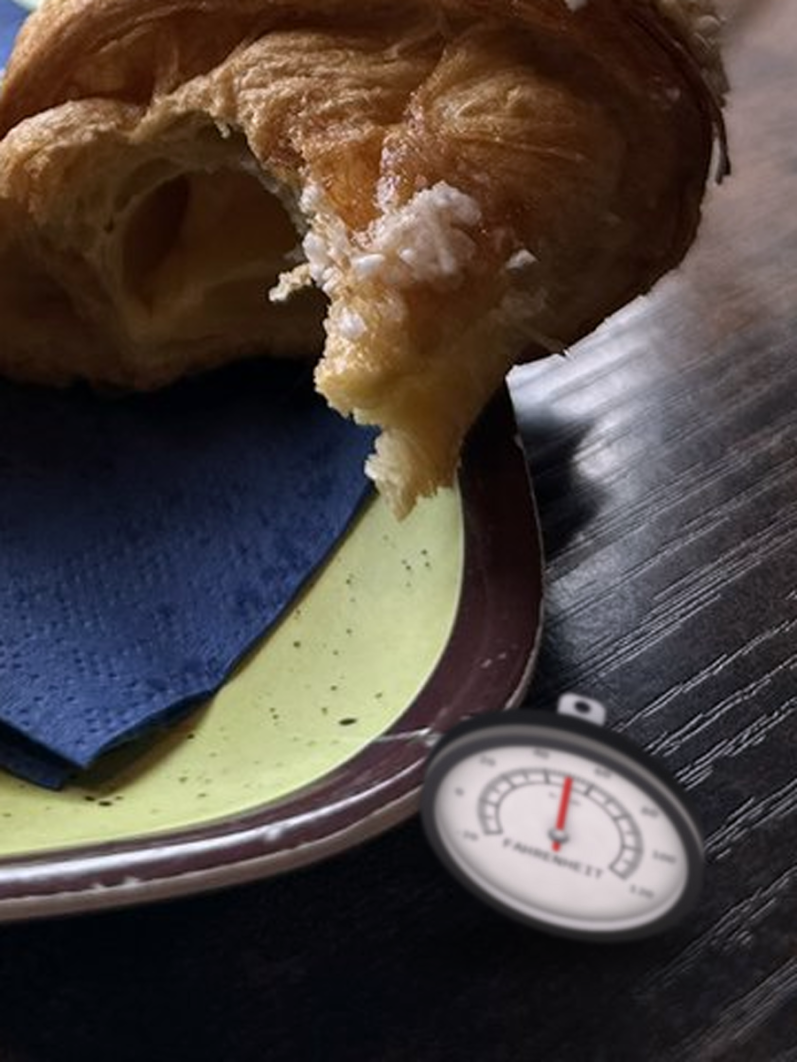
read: {"value": 50, "unit": "°F"}
